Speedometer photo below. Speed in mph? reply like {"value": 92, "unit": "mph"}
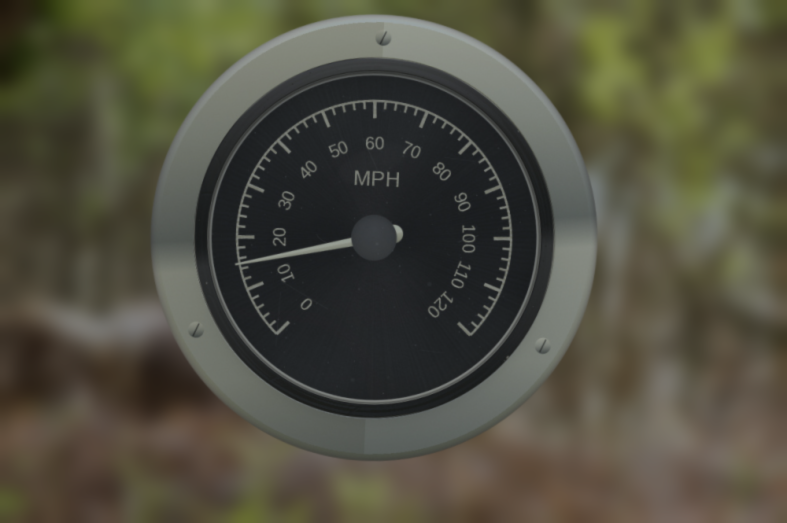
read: {"value": 15, "unit": "mph"}
